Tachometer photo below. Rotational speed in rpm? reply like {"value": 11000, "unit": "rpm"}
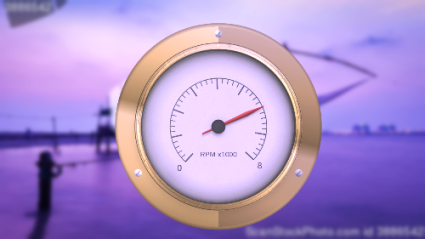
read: {"value": 6000, "unit": "rpm"}
